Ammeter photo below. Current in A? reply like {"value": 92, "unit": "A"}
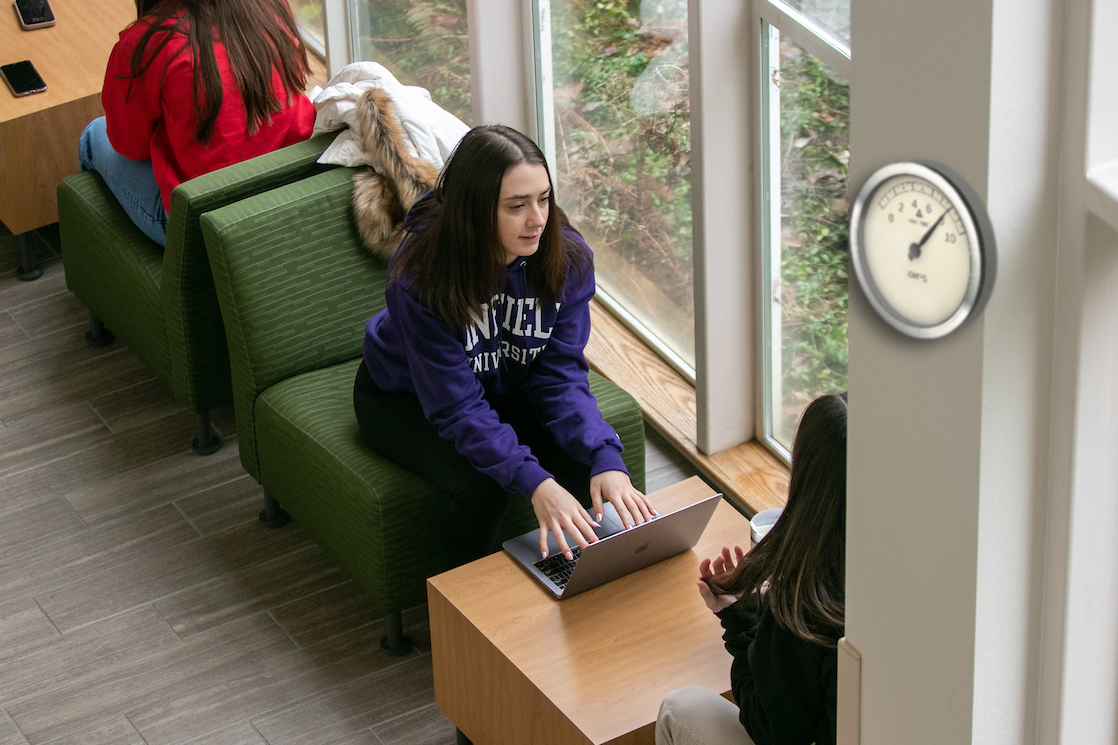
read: {"value": 8, "unit": "A"}
